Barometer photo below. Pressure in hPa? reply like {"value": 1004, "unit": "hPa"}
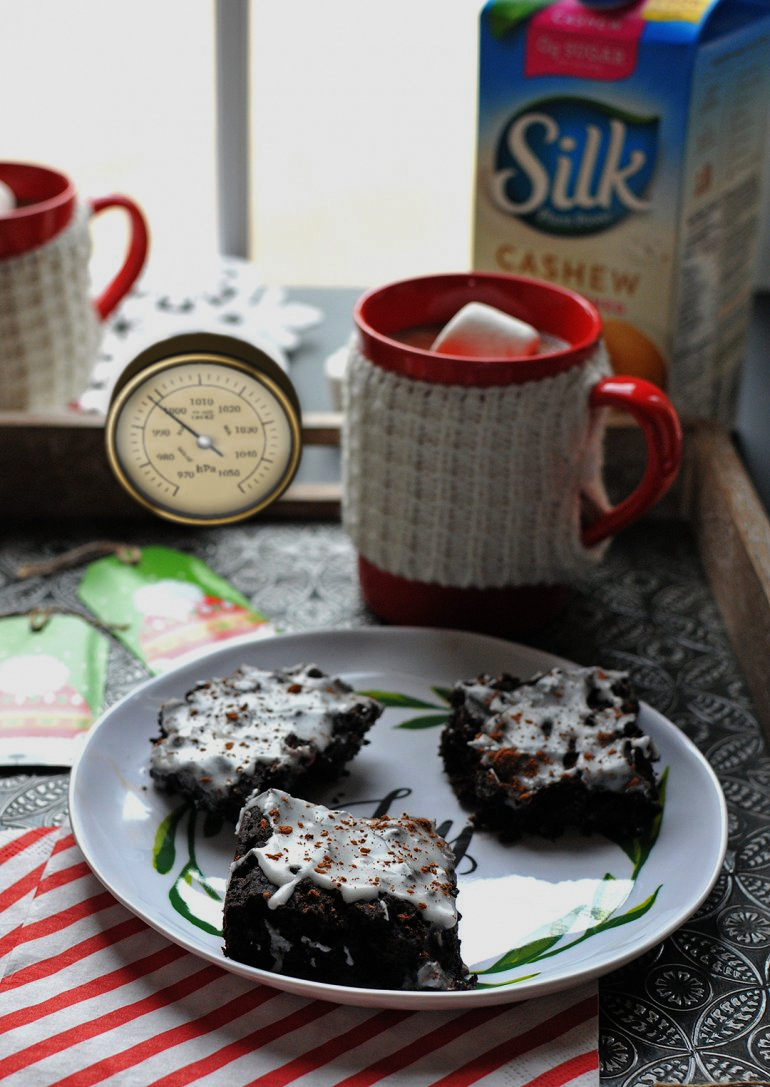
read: {"value": 998, "unit": "hPa"}
